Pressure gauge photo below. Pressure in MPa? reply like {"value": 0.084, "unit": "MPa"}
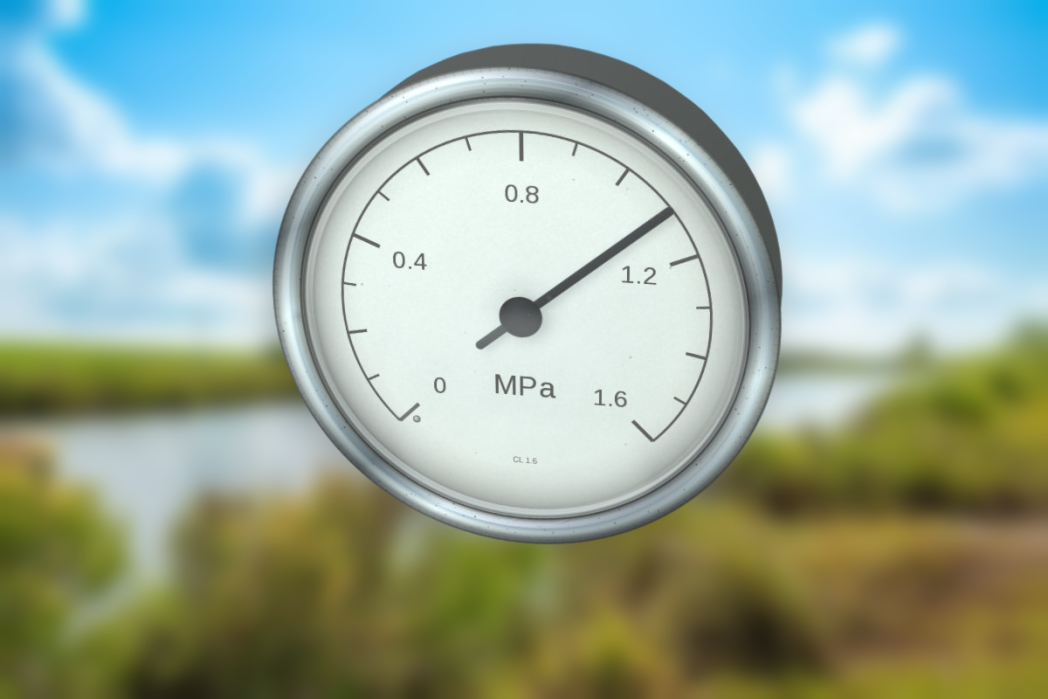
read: {"value": 1.1, "unit": "MPa"}
